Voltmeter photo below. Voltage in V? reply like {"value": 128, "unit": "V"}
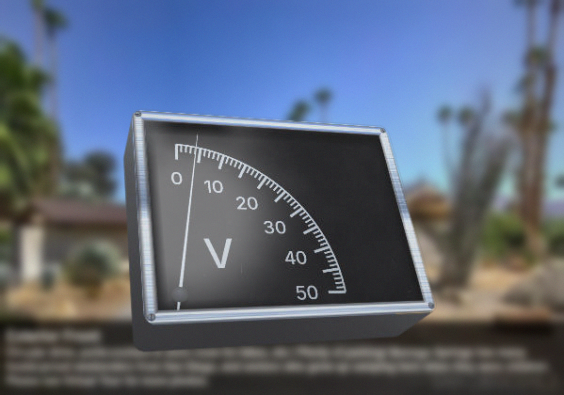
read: {"value": 4, "unit": "V"}
